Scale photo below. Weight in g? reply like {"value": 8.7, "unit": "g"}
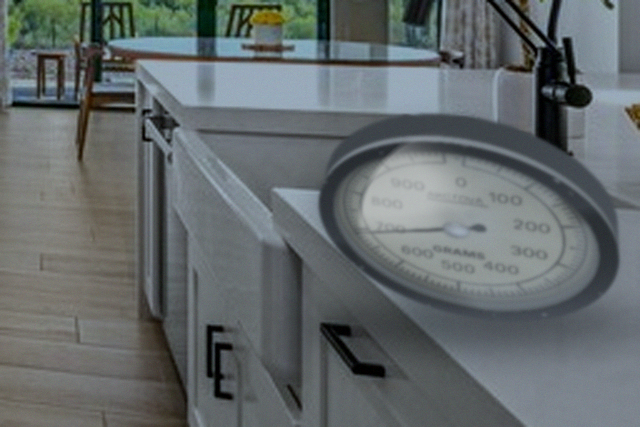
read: {"value": 700, "unit": "g"}
